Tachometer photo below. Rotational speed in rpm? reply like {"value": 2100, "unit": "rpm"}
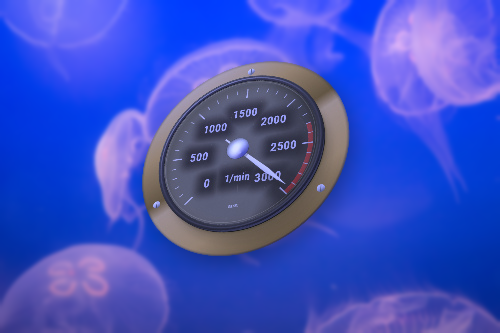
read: {"value": 2950, "unit": "rpm"}
